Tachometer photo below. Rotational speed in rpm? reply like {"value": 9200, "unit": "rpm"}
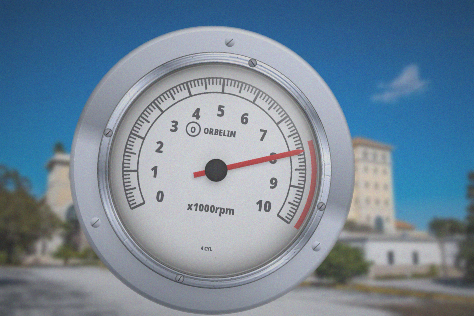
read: {"value": 8000, "unit": "rpm"}
